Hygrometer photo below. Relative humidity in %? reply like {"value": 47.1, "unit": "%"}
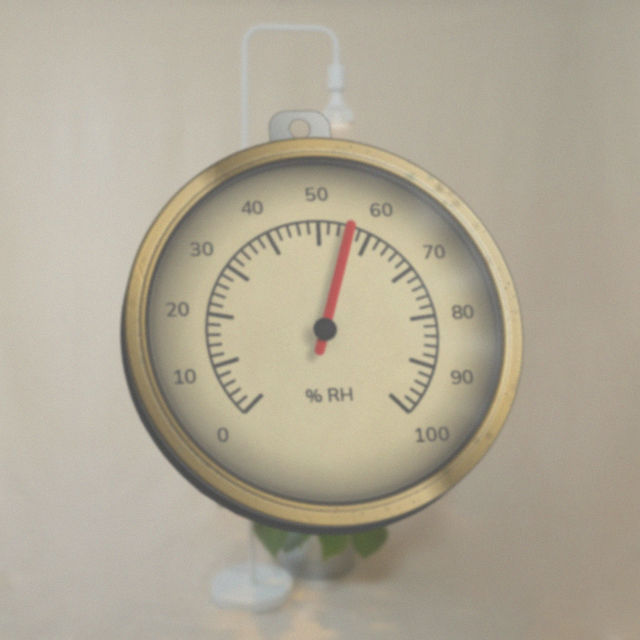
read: {"value": 56, "unit": "%"}
